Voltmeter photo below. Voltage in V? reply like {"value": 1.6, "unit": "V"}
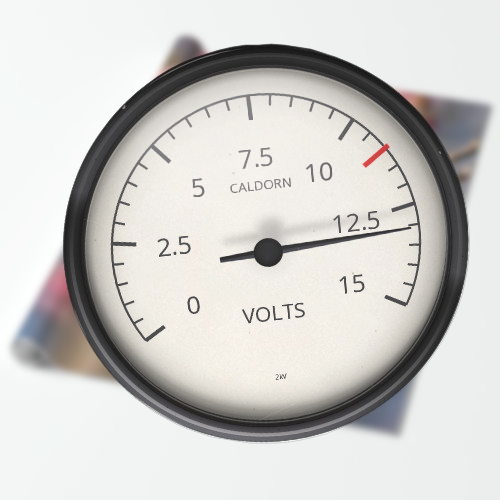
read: {"value": 13, "unit": "V"}
